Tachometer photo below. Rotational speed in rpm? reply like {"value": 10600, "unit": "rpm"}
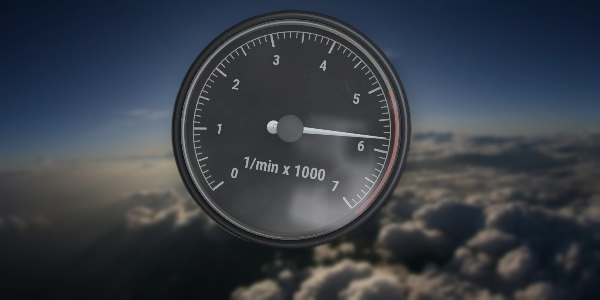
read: {"value": 5800, "unit": "rpm"}
